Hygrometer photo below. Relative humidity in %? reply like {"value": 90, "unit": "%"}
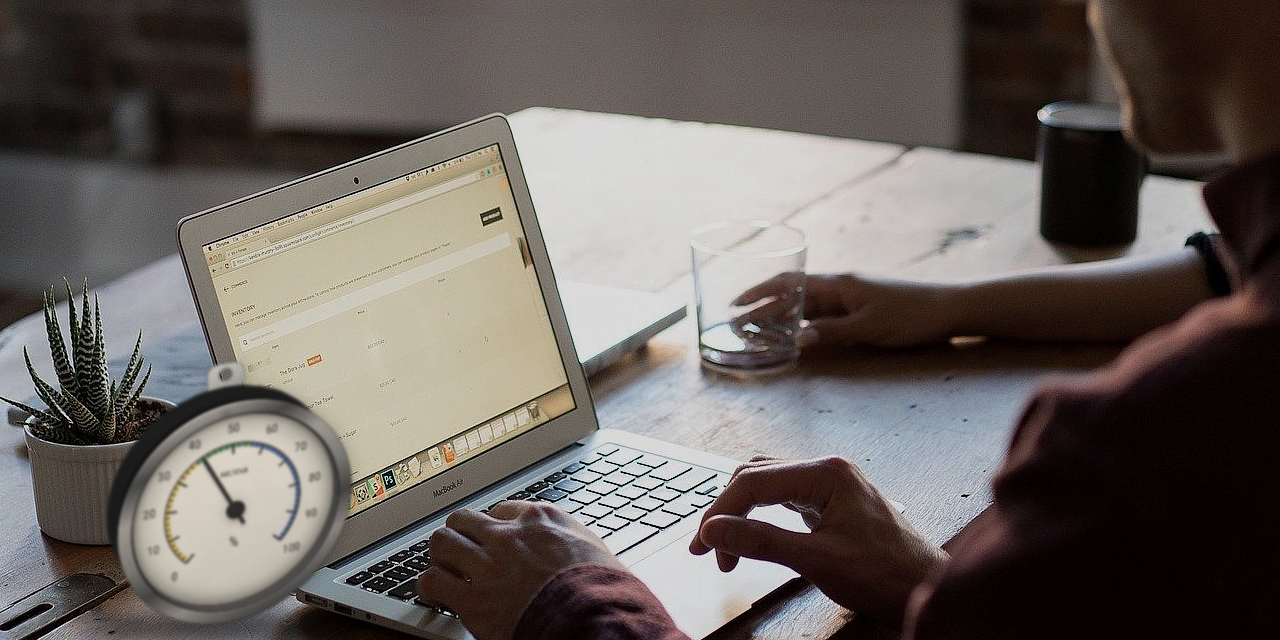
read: {"value": 40, "unit": "%"}
